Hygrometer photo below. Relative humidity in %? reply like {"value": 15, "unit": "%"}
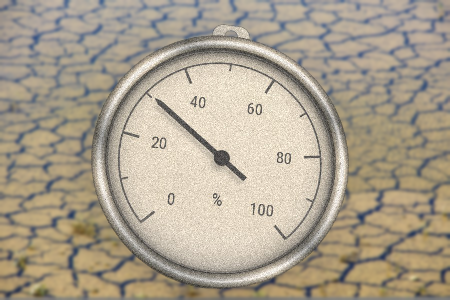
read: {"value": 30, "unit": "%"}
